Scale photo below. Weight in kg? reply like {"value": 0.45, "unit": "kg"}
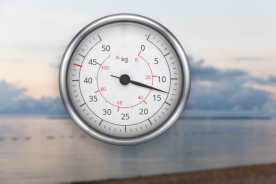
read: {"value": 13, "unit": "kg"}
